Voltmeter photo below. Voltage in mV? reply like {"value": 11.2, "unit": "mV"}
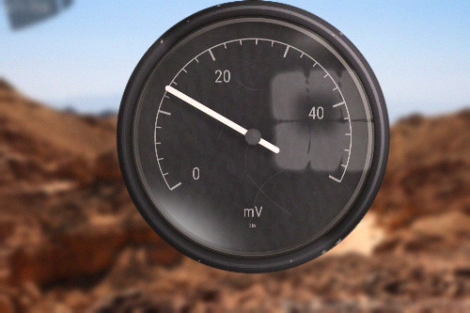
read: {"value": 13, "unit": "mV"}
